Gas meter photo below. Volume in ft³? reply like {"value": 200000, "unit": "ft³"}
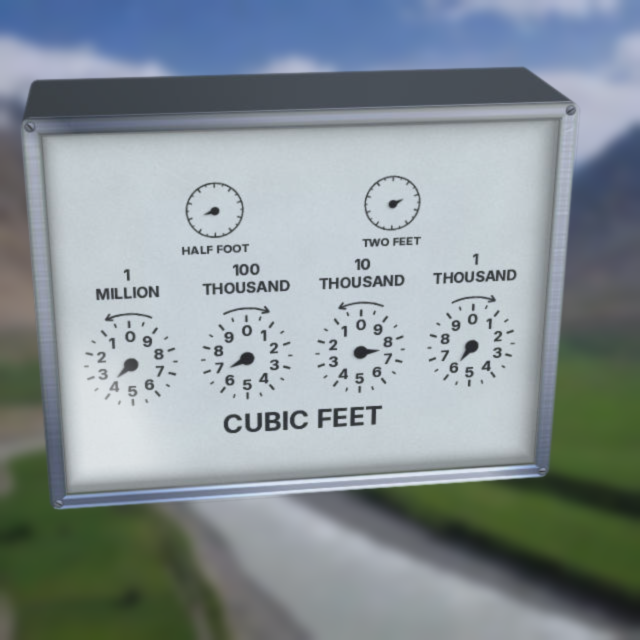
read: {"value": 367600, "unit": "ft³"}
